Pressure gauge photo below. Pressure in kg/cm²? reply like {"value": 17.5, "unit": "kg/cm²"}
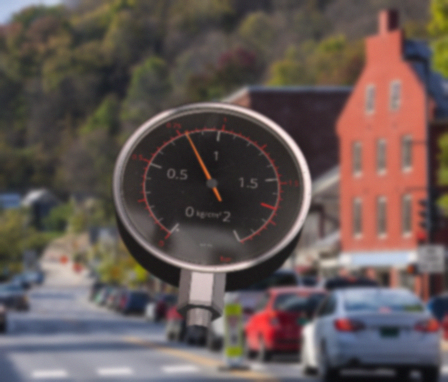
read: {"value": 0.8, "unit": "kg/cm²"}
